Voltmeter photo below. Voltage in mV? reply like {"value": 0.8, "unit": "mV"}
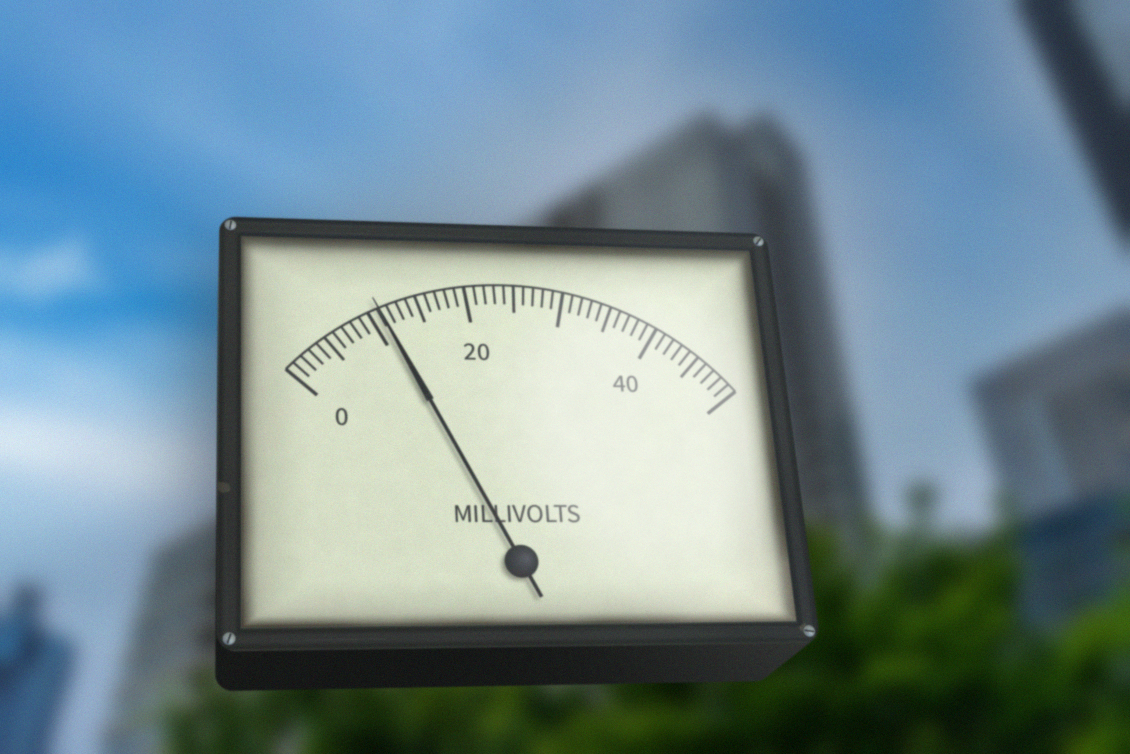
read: {"value": 11, "unit": "mV"}
